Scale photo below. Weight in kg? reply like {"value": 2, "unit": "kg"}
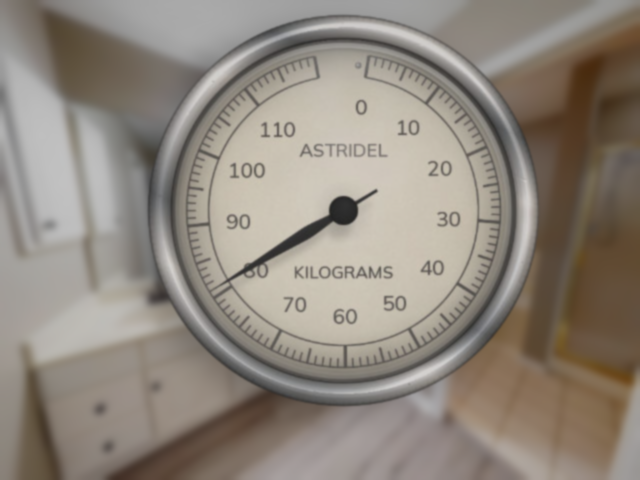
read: {"value": 81, "unit": "kg"}
